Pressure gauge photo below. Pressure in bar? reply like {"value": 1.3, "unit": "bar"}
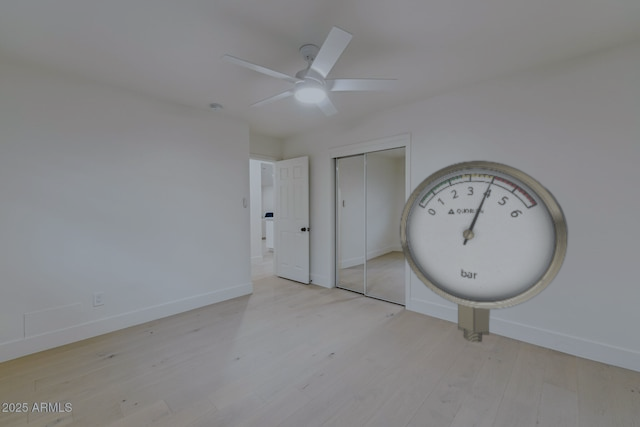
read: {"value": 4, "unit": "bar"}
